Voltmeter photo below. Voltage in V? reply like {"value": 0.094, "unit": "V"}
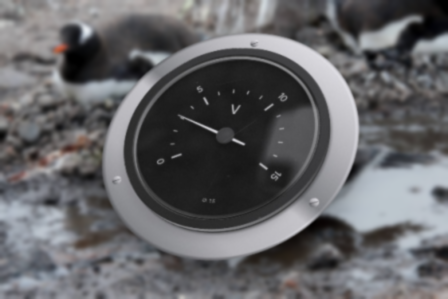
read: {"value": 3, "unit": "V"}
